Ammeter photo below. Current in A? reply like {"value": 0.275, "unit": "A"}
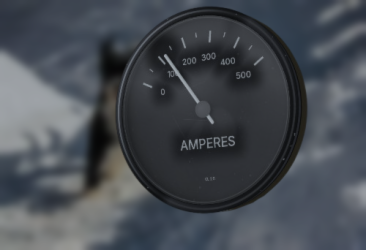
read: {"value": 125, "unit": "A"}
